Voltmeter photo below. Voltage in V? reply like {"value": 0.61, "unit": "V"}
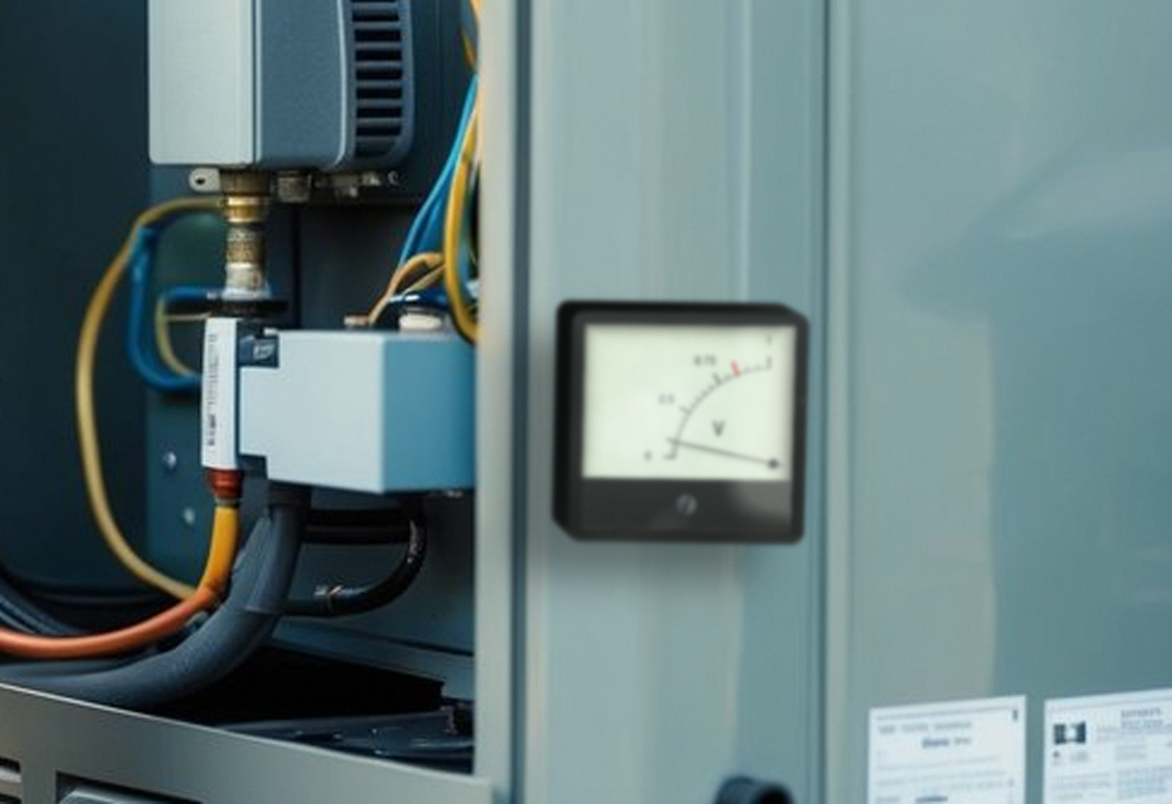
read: {"value": 0.25, "unit": "V"}
